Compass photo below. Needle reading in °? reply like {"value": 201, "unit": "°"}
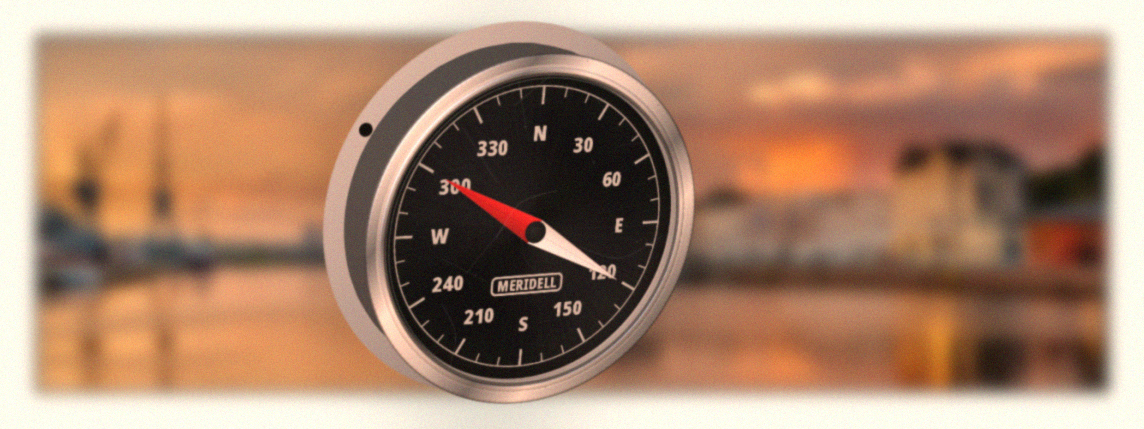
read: {"value": 300, "unit": "°"}
